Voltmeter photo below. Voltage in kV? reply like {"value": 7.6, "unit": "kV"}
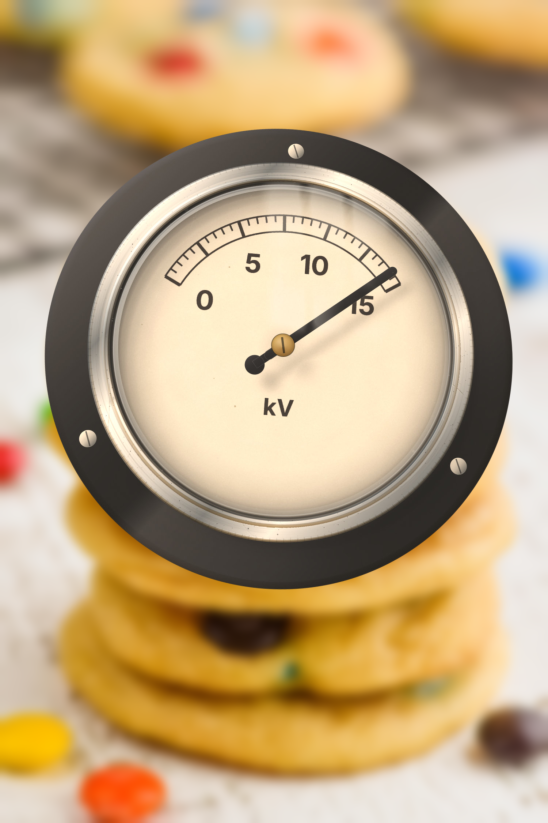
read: {"value": 14.25, "unit": "kV"}
